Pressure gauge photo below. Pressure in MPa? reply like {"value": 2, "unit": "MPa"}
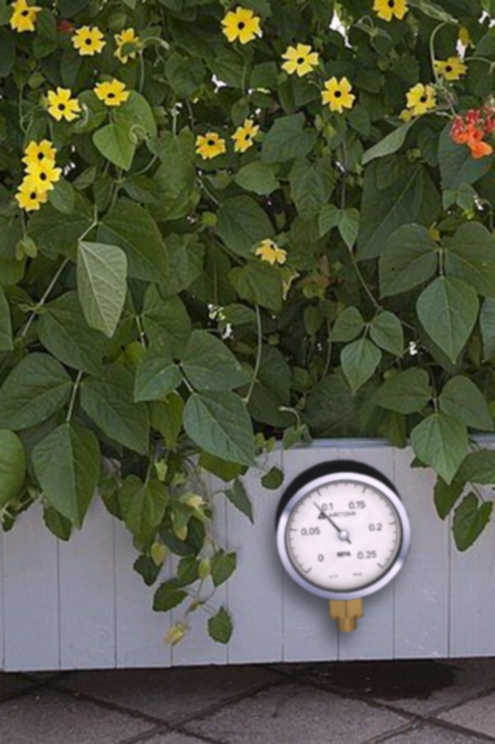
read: {"value": 0.09, "unit": "MPa"}
